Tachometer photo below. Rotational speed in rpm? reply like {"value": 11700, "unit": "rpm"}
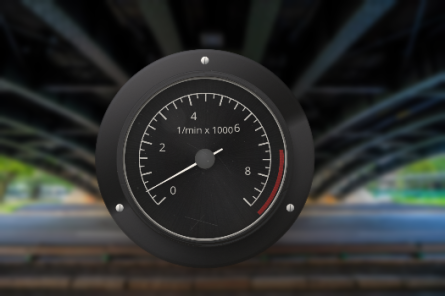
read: {"value": 500, "unit": "rpm"}
